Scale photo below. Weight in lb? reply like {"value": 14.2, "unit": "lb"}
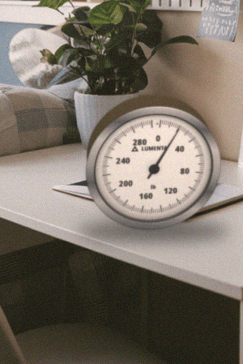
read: {"value": 20, "unit": "lb"}
